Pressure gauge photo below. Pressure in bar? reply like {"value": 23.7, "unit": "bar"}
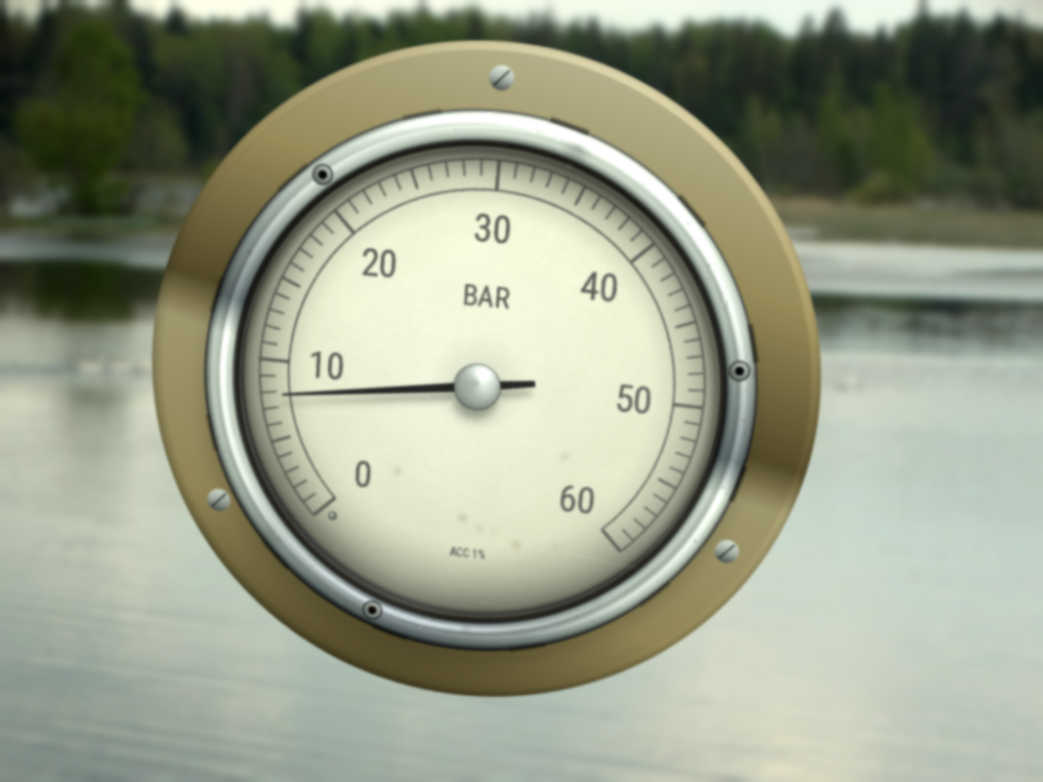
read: {"value": 8, "unit": "bar"}
